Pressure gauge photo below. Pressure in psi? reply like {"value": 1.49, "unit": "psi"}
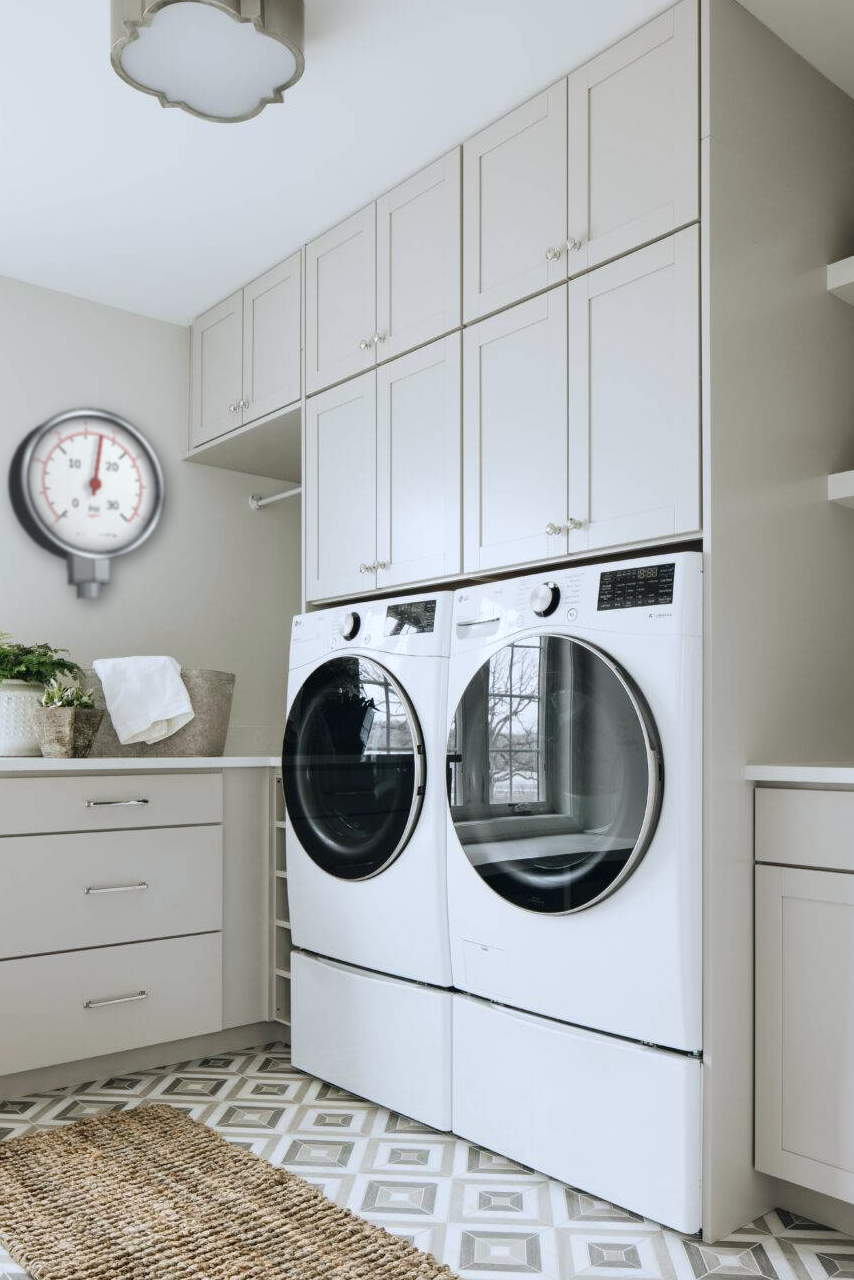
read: {"value": 16, "unit": "psi"}
